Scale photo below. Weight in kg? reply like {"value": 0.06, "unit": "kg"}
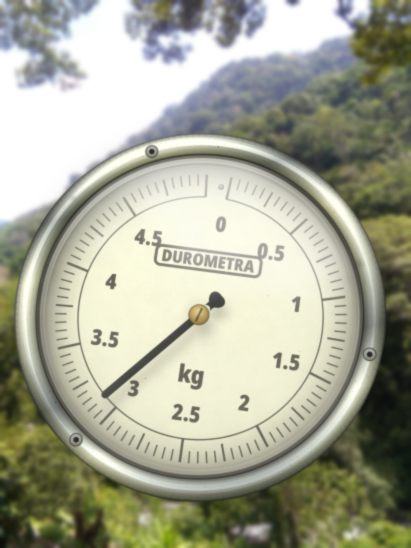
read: {"value": 3.1, "unit": "kg"}
